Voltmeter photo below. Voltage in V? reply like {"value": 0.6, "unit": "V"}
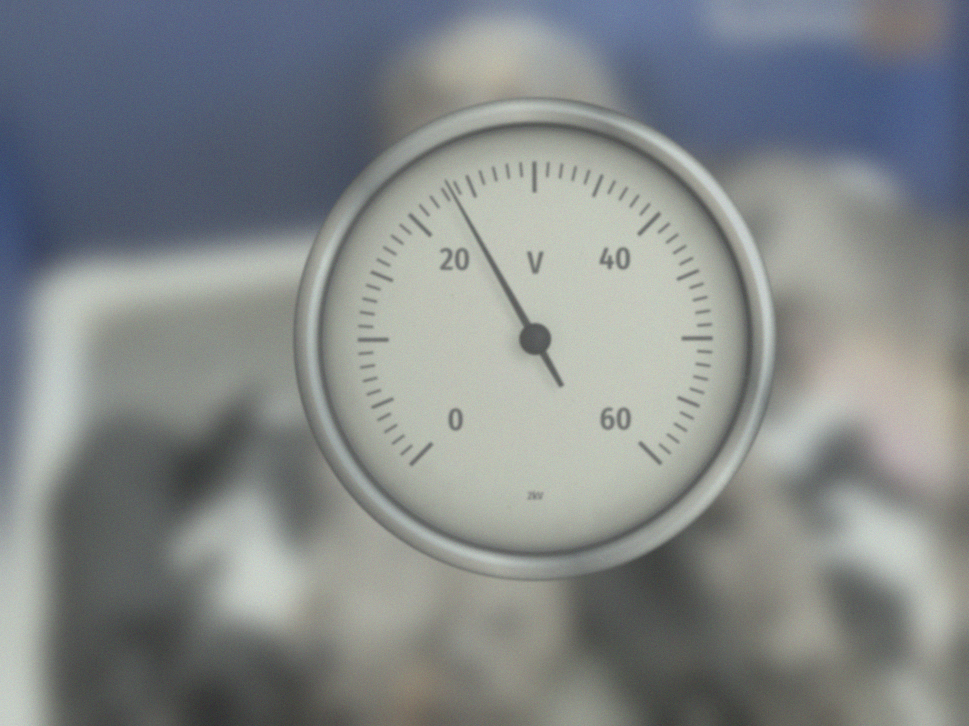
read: {"value": 23.5, "unit": "V"}
